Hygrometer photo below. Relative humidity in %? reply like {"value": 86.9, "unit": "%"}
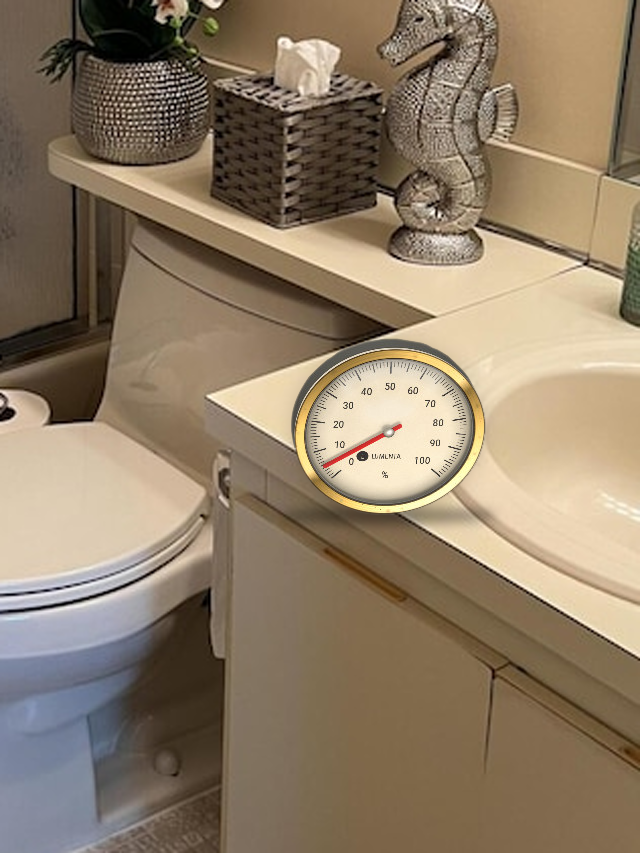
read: {"value": 5, "unit": "%"}
